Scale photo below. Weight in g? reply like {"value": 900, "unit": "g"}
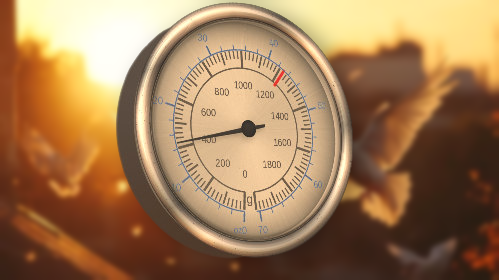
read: {"value": 420, "unit": "g"}
